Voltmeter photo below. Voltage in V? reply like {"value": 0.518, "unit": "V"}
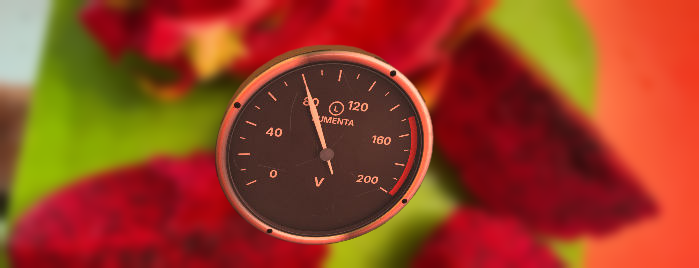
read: {"value": 80, "unit": "V"}
